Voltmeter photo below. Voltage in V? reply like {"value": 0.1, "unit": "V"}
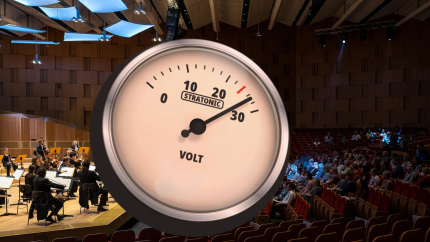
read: {"value": 27, "unit": "V"}
